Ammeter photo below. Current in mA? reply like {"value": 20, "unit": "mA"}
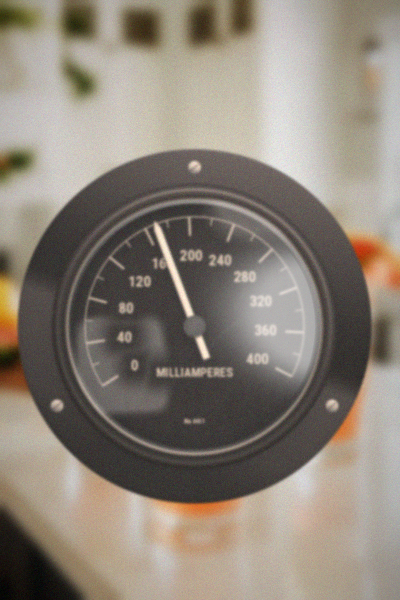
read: {"value": 170, "unit": "mA"}
